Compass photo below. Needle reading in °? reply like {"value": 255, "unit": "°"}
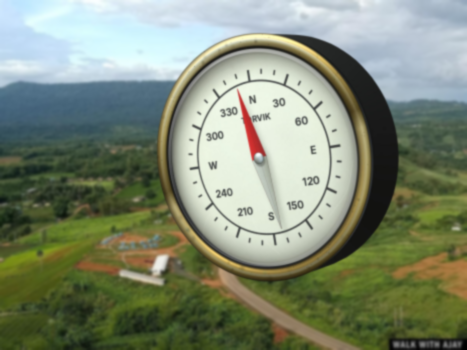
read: {"value": 350, "unit": "°"}
